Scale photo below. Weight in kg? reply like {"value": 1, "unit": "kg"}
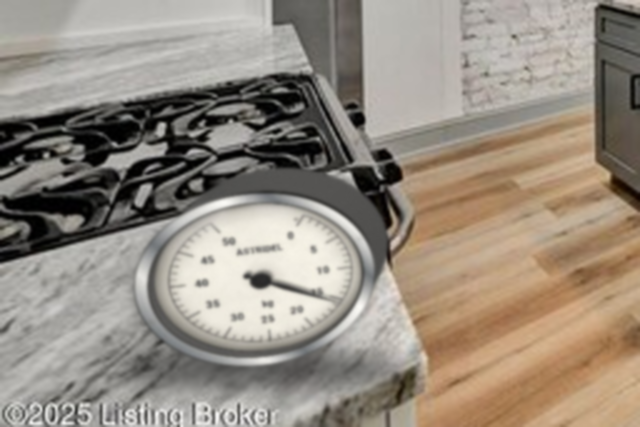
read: {"value": 15, "unit": "kg"}
